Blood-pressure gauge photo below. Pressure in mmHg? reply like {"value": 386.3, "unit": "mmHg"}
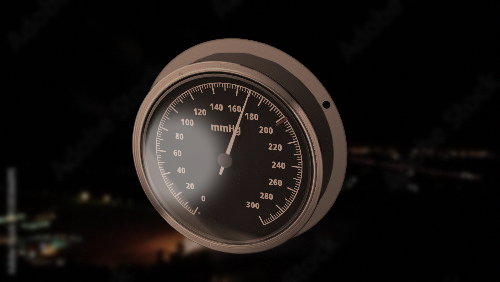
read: {"value": 170, "unit": "mmHg"}
